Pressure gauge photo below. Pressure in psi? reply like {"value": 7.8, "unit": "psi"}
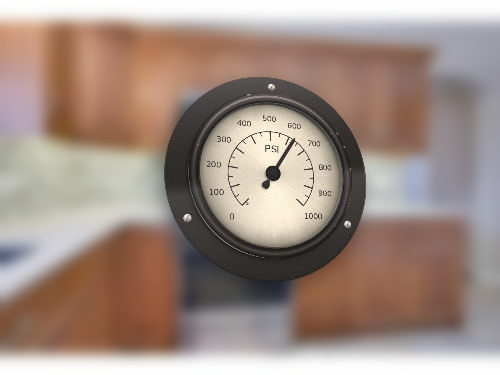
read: {"value": 625, "unit": "psi"}
